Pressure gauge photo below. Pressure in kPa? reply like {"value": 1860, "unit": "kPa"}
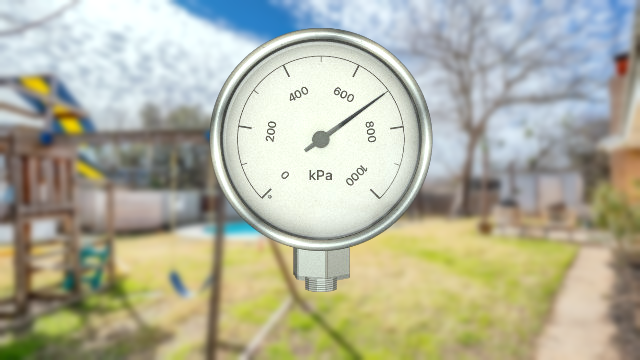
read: {"value": 700, "unit": "kPa"}
